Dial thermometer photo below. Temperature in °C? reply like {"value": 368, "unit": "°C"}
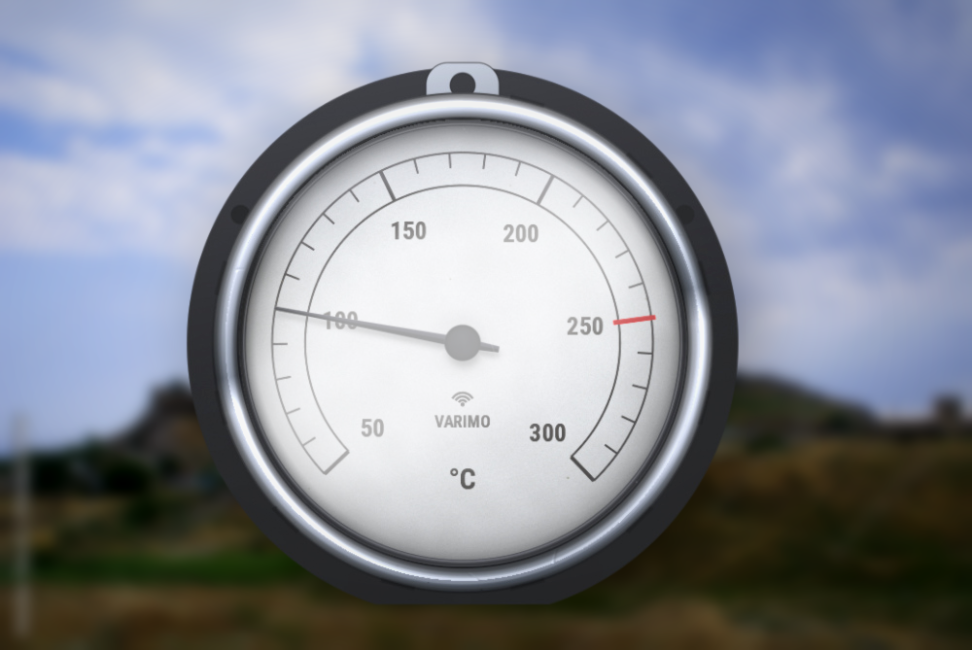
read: {"value": 100, "unit": "°C"}
